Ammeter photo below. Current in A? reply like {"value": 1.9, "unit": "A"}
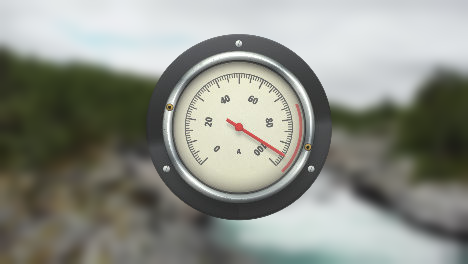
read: {"value": 95, "unit": "A"}
